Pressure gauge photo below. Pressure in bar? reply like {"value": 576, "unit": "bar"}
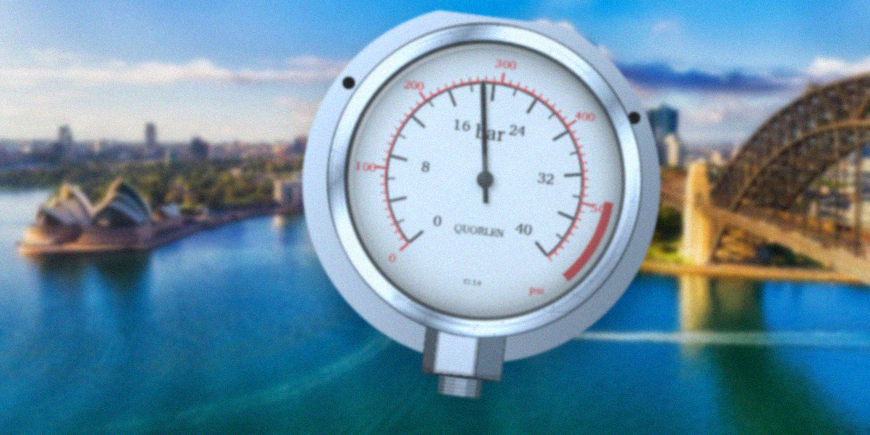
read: {"value": 19, "unit": "bar"}
